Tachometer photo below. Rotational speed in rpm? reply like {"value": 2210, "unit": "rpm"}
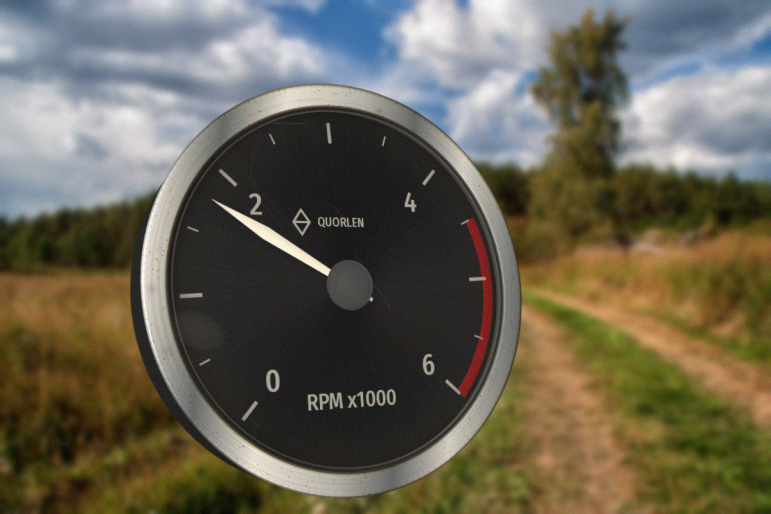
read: {"value": 1750, "unit": "rpm"}
